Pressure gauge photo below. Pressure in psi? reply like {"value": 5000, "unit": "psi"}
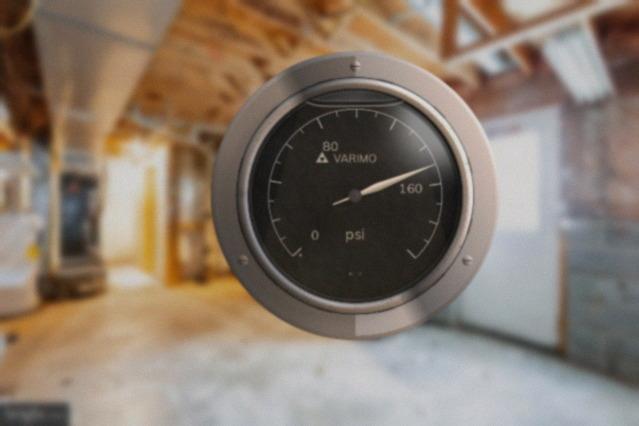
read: {"value": 150, "unit": "psi"}
